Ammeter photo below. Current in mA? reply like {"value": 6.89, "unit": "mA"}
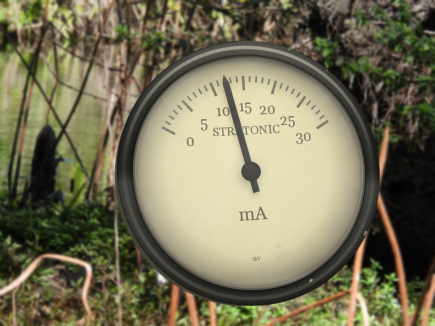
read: {"value": 12, "unit": "mA"}
